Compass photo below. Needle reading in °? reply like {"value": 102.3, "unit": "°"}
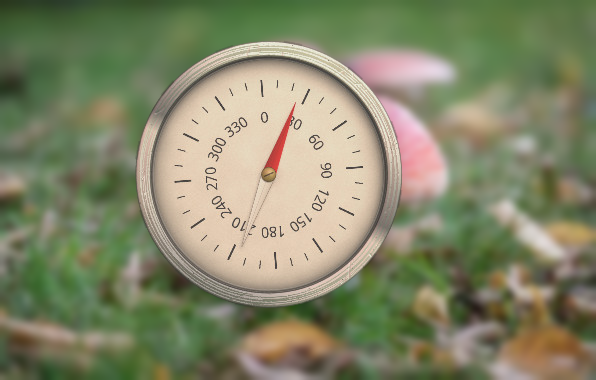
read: {"value": 25, "unit": "°"}
